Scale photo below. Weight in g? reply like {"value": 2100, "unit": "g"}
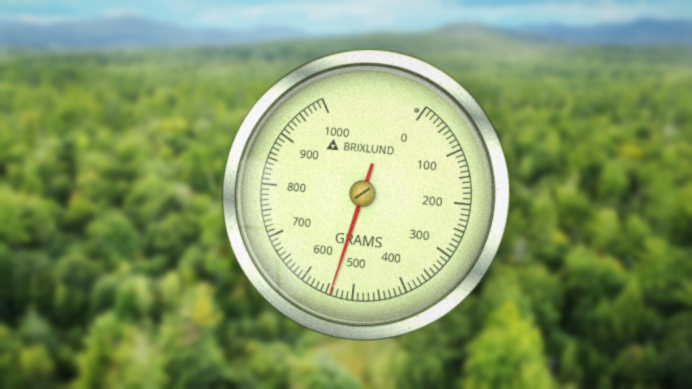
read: {"value": 540, "unit": "g"}
